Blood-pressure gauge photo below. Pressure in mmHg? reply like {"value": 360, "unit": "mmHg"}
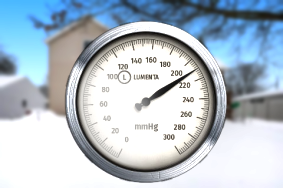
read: {"value": 210, "unit": "mmHg"}
